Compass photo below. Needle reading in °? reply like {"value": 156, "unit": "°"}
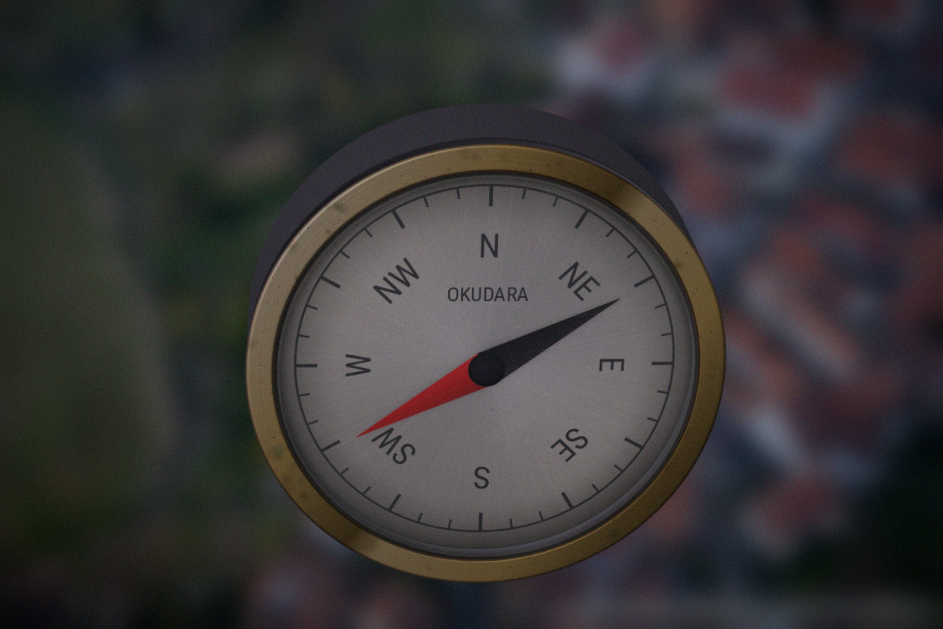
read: {"value": 240, "unit": "°"}
